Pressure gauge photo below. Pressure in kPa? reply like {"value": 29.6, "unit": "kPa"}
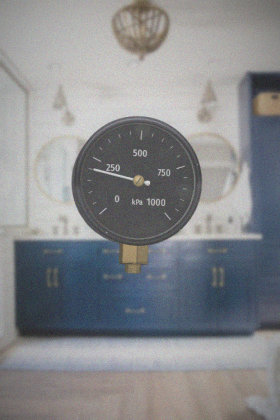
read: {"value": 200, "unit": "kPa"}
